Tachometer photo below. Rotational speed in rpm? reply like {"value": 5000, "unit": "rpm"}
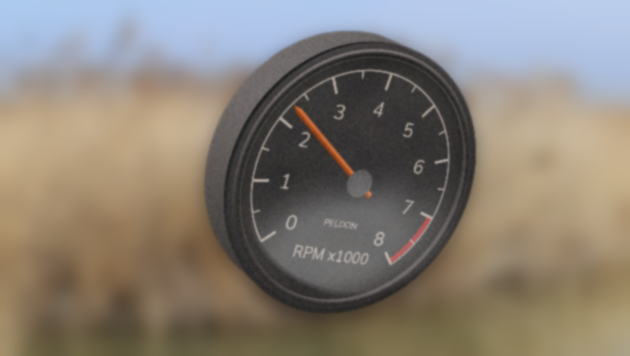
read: {"value": 2250, "unit": "rpm"}
